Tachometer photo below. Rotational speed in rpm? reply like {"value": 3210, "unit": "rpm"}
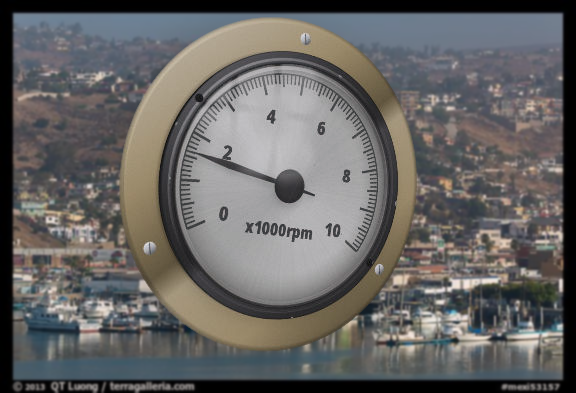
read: {"value": 1600, "unit": "rpm"}
